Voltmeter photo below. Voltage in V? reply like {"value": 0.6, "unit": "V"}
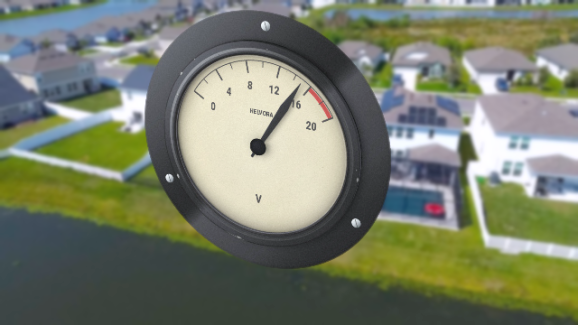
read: {"value": 15, "unit": "V"}
